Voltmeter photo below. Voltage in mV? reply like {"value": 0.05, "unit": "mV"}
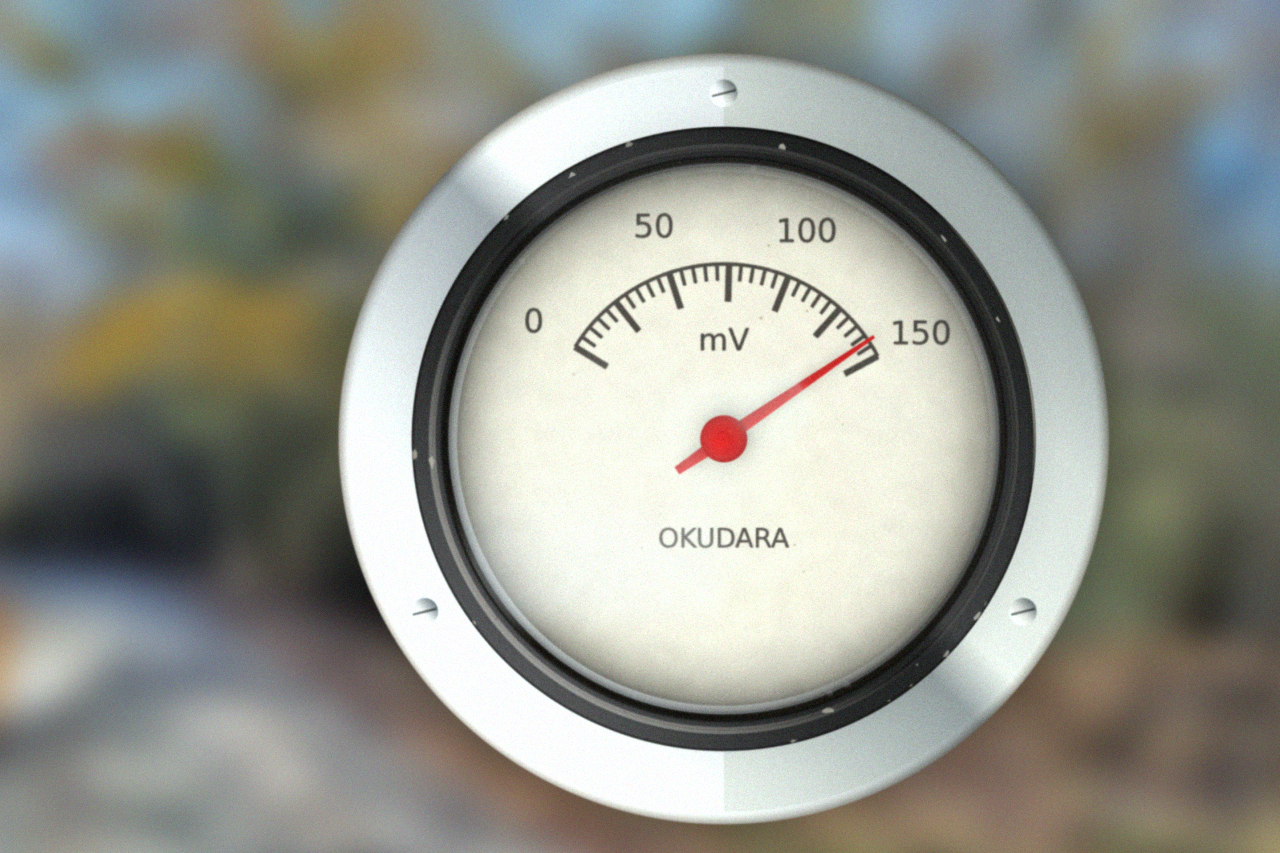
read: {"value": 142.5, "unit": "mV"}
